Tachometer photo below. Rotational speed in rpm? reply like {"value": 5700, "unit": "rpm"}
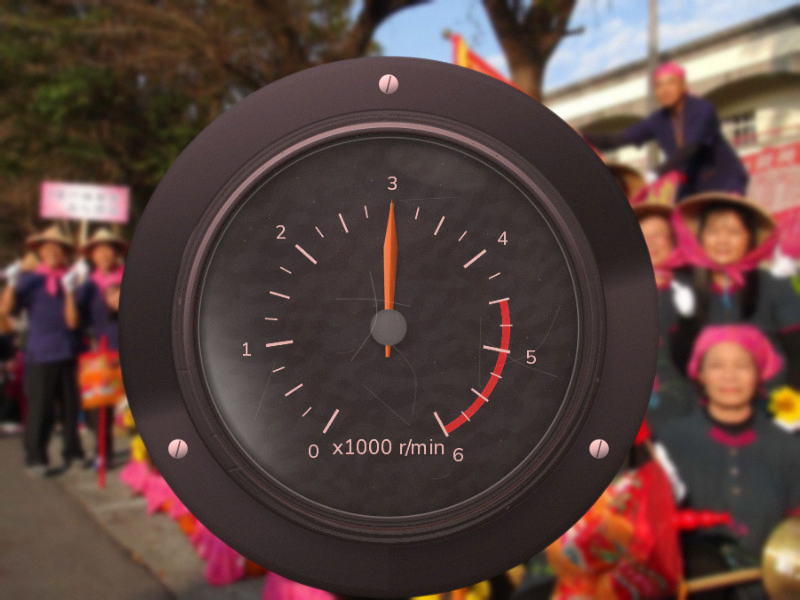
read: {"value": 3000, "unit": "rpm"}
